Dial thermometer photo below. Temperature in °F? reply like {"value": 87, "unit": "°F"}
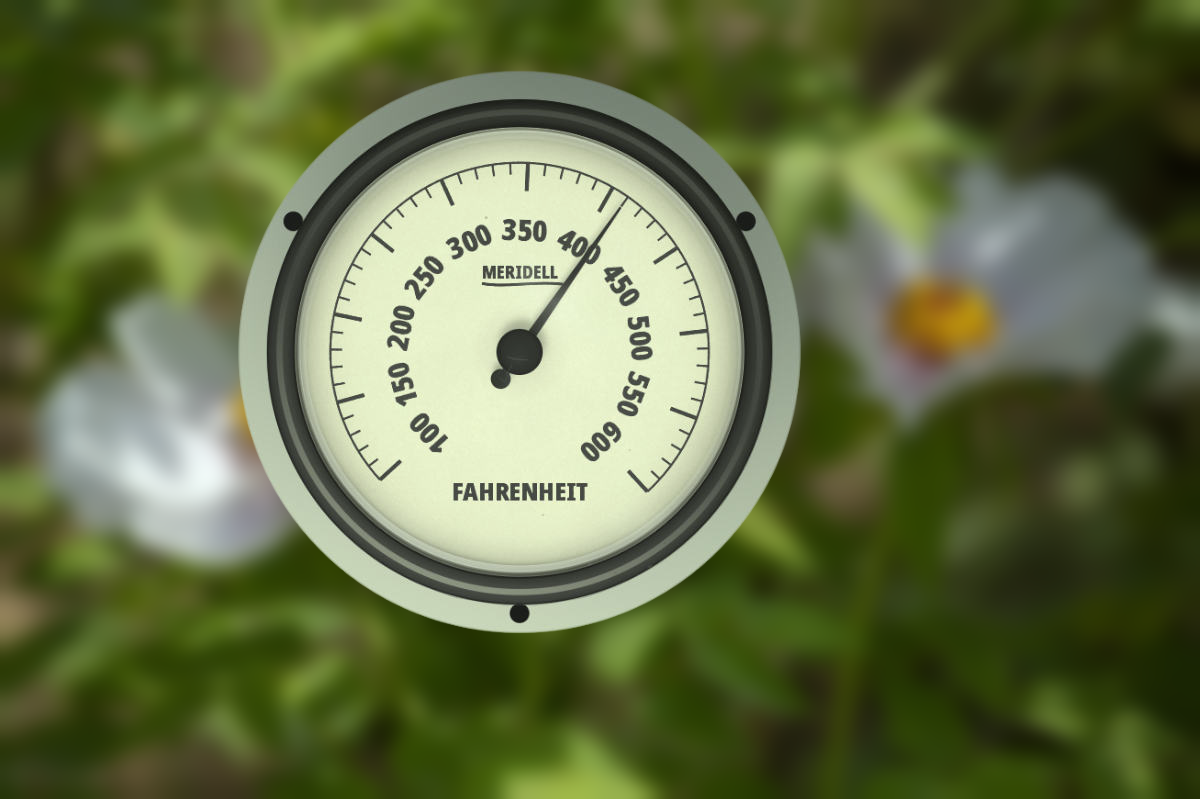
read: {"value": 410, "unit": "°F"}
